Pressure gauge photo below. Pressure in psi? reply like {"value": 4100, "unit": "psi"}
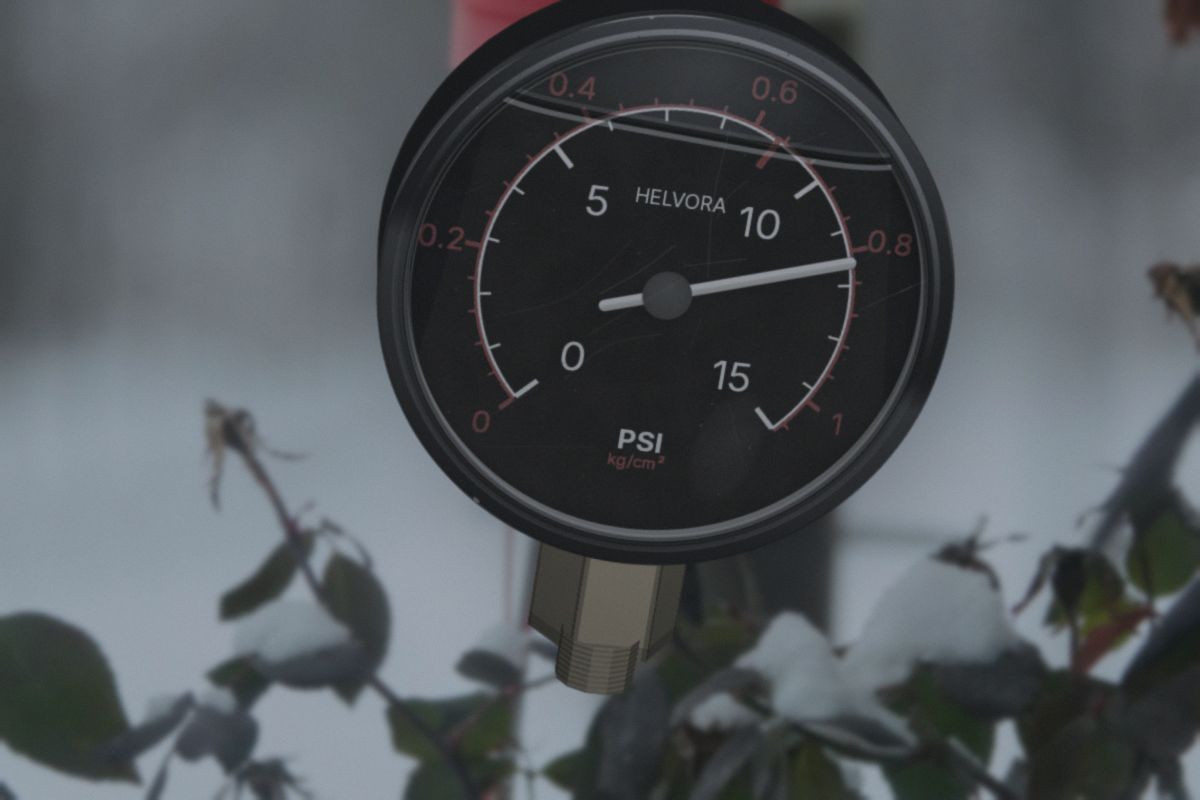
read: {"value": 11.5, "unit": "psi"}
